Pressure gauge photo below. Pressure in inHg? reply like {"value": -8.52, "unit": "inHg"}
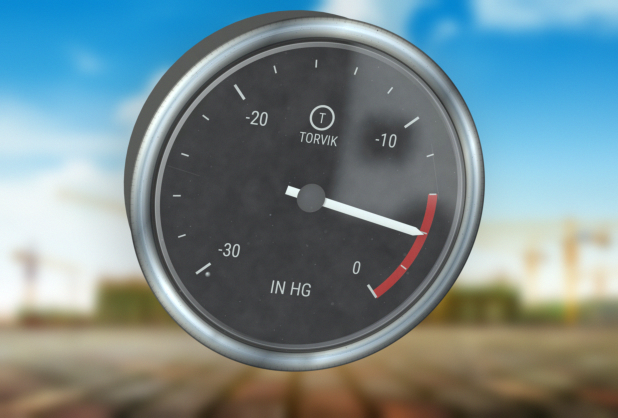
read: {"value": -4, "unit": "inHg"}
